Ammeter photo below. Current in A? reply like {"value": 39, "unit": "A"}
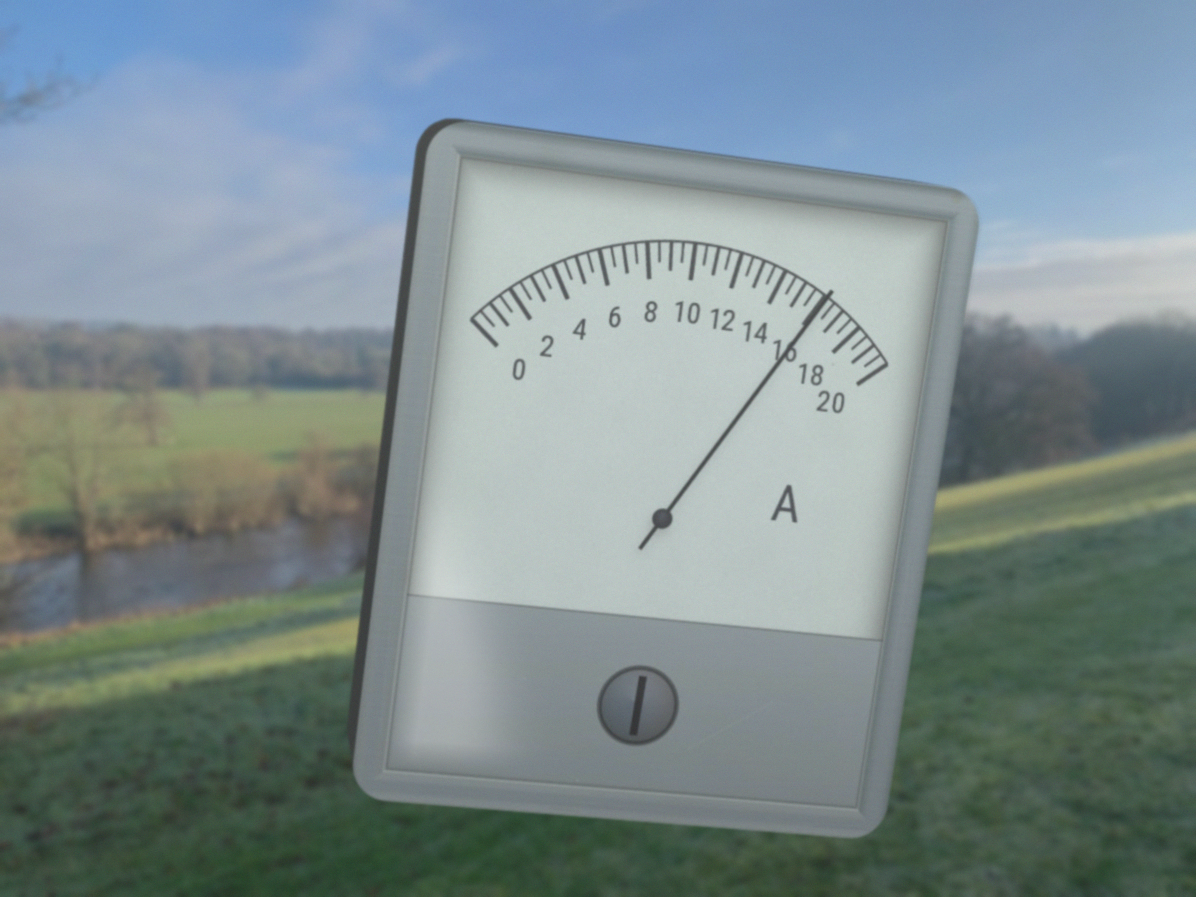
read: {"value": 16, "unit": "A"}
